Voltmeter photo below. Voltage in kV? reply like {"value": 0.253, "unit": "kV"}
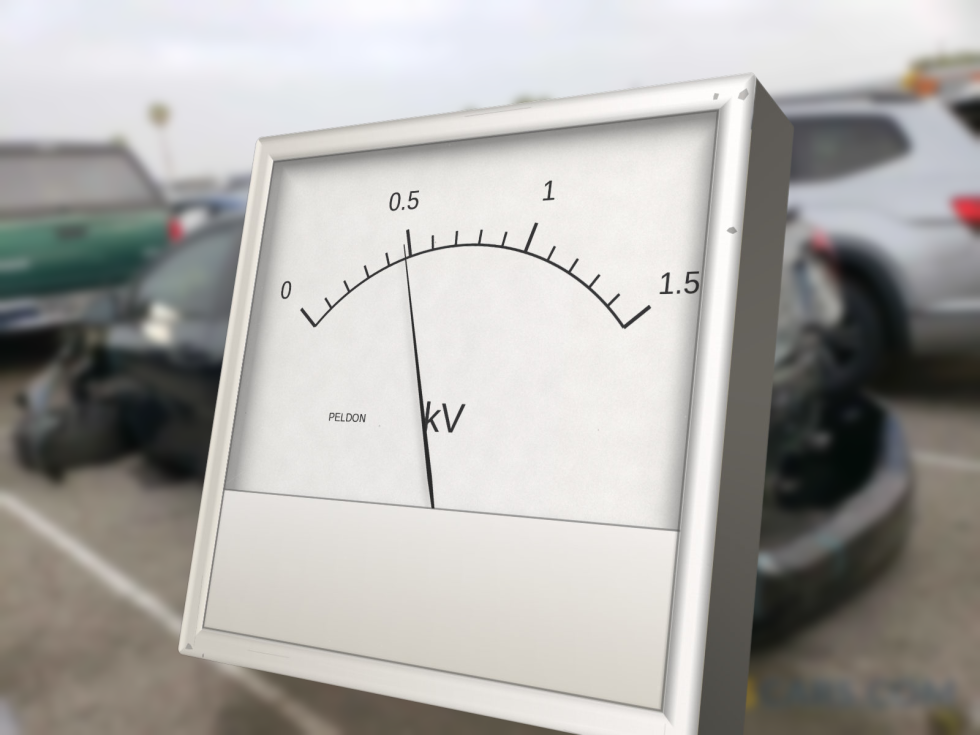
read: {"value": 0.5, "unit": "kV"}
